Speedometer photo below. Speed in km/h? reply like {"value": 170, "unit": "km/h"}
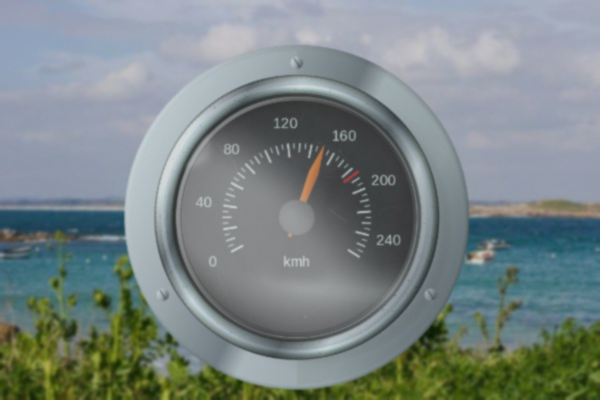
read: {"value": 150, "unit": "km/h"}
